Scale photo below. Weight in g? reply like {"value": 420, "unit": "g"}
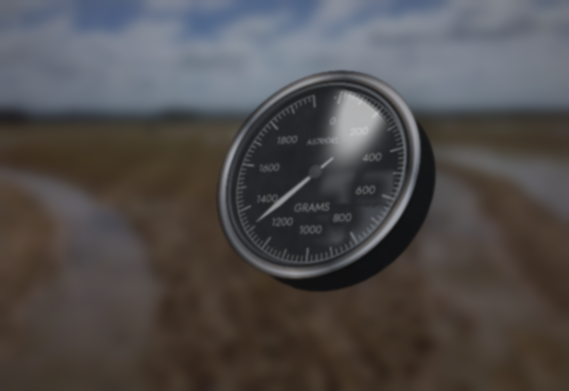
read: {"value": 1300, "unit": "g"}
